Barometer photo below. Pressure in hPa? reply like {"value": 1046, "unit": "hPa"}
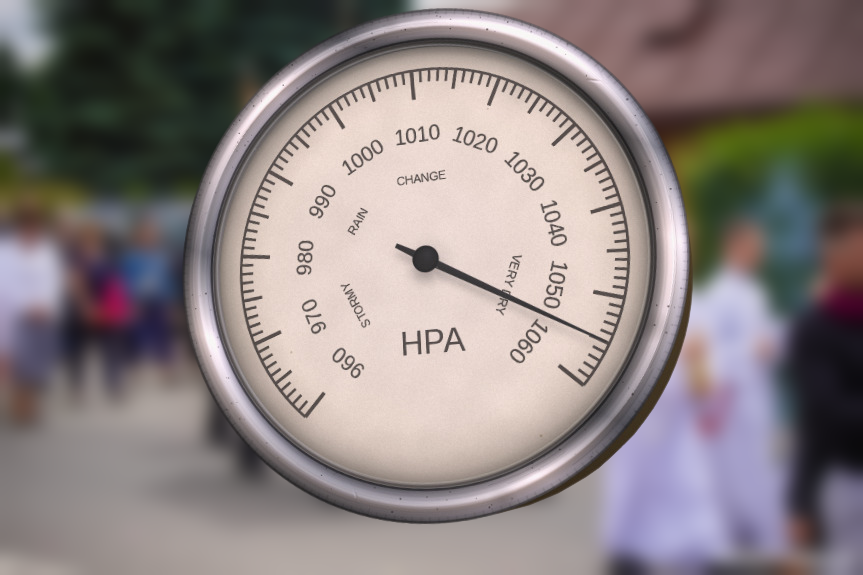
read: {"value": 1055, "unit": "hPa"}
